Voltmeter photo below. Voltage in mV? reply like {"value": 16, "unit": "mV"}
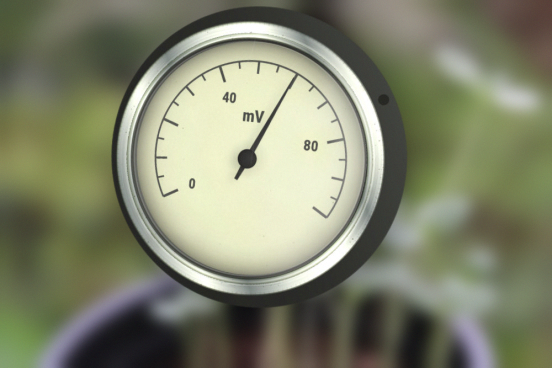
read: {"value": 60, "unit": "mV"}
